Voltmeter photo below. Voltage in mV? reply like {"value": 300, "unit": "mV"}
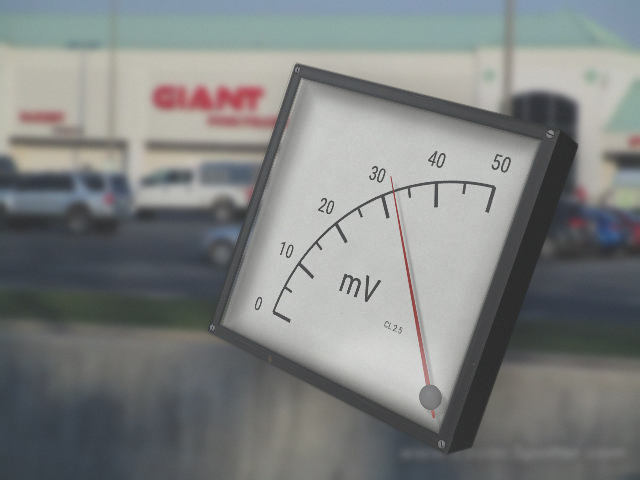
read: {"value": 32.5, "unit": "mV"}
